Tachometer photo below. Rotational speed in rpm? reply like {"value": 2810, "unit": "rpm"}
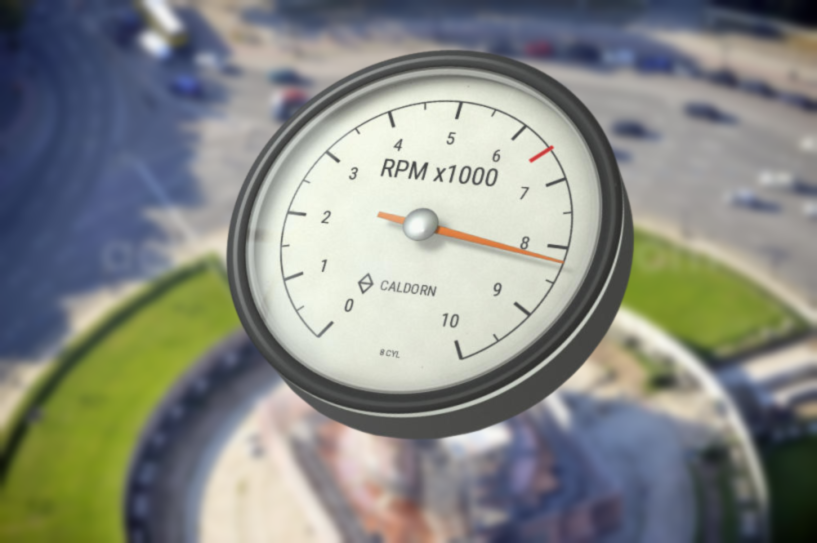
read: {"value": 8250, "unit": "rpm"}
